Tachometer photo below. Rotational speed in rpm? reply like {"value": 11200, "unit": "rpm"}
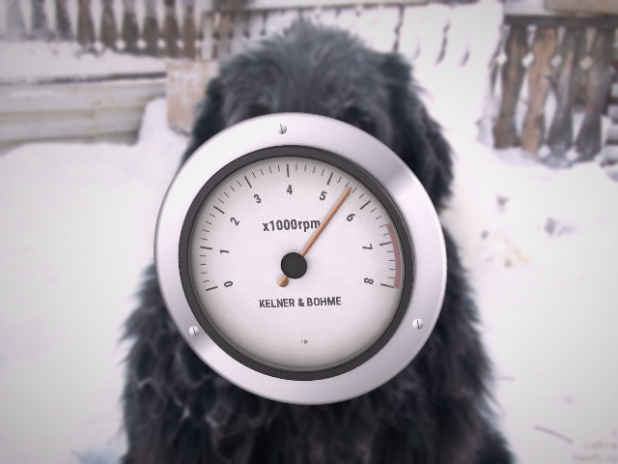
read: {"value": 5500, "unit": "rpm"}
